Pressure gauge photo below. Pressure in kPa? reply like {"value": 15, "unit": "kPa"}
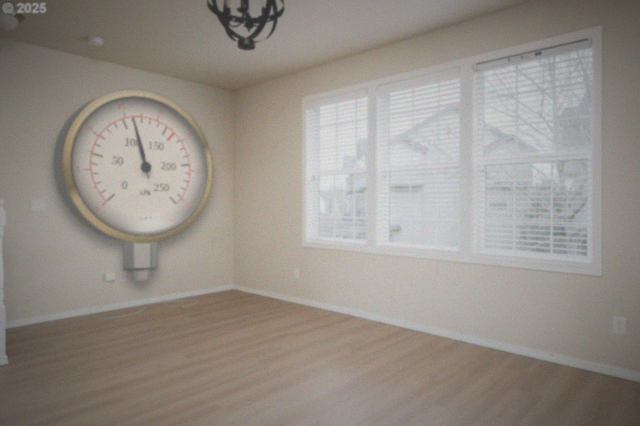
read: {"value": 110, "unit": "kPa"}
